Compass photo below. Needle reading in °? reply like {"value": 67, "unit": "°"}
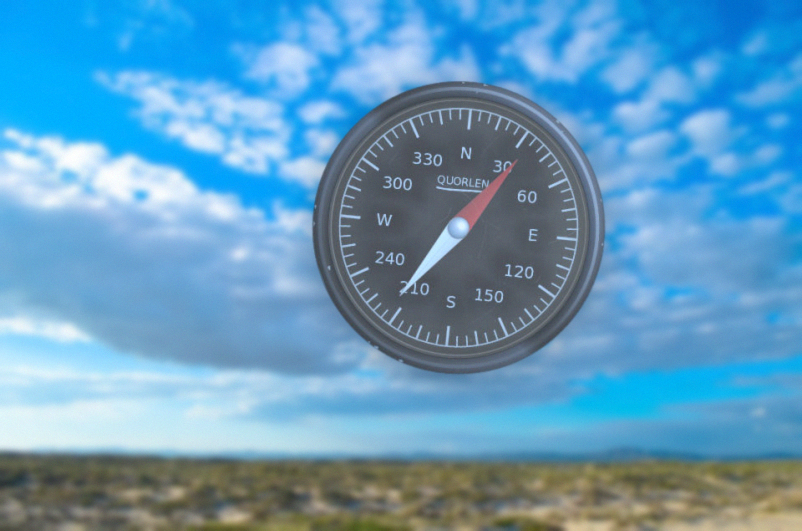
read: {"value": 35, "unit": "°"}
